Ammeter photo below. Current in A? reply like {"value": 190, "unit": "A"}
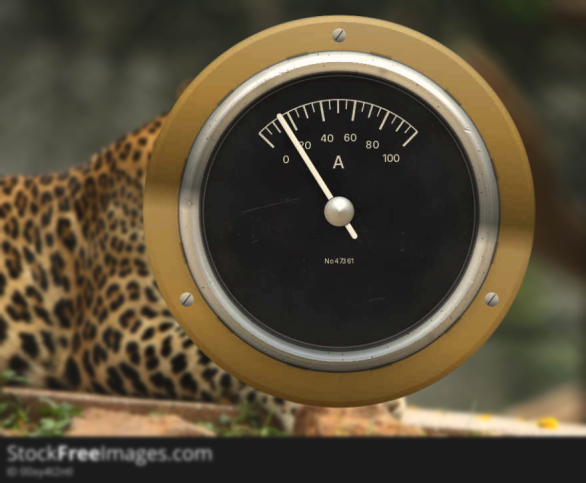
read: {"value": 15, "unit": "A"}
